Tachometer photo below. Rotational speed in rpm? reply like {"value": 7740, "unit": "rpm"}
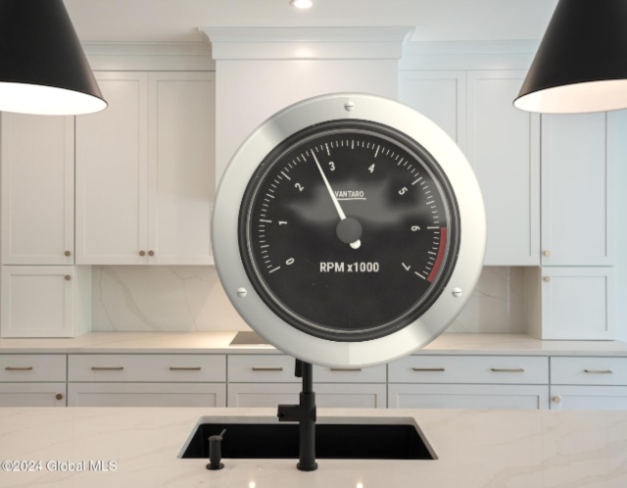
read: {"value": 2700, "unit": "rpm"}
